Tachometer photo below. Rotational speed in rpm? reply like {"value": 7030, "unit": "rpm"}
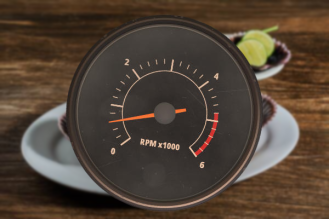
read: {"value": 600, "unit": "rpm"}
